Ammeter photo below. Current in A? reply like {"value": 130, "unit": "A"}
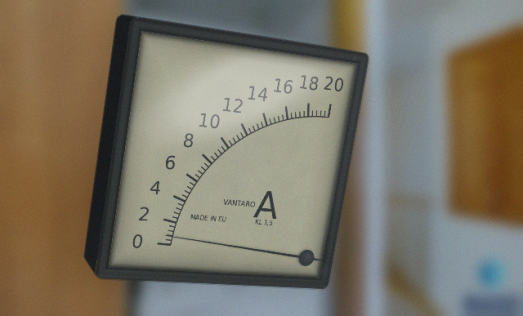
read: {"value": 0.8, "unit": "A"}
